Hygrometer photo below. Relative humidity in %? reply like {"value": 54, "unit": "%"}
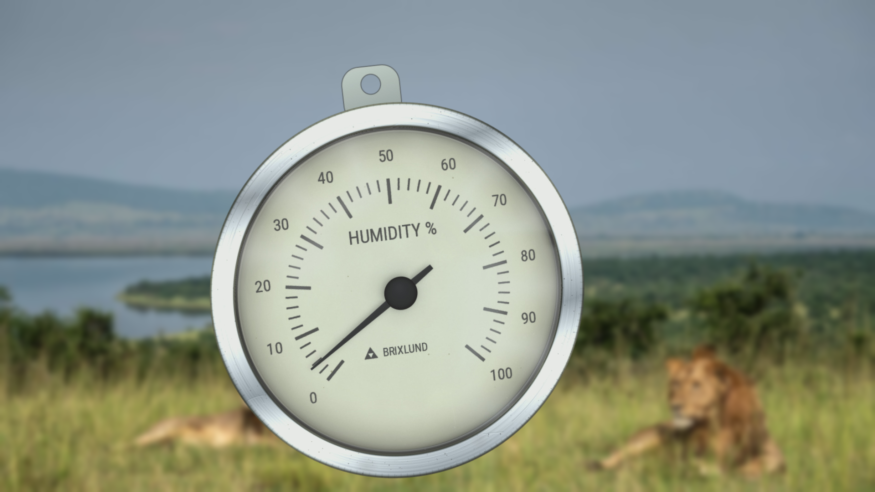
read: {"value": 4, "unit": "%"}
